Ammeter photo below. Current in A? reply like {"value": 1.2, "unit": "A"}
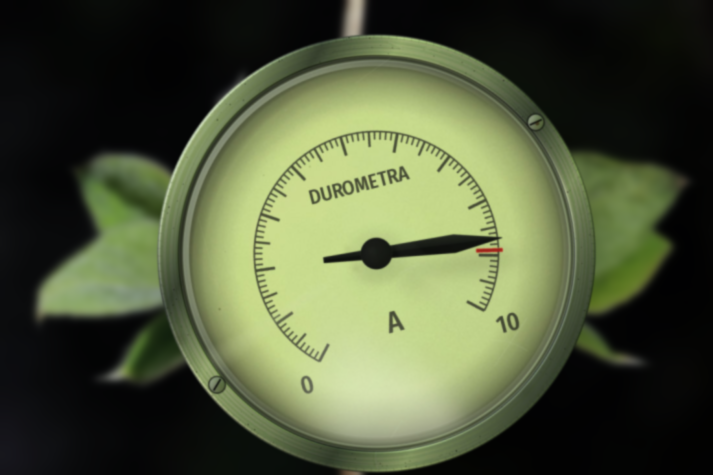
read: {"value": 8.7, "unit": "A"}
